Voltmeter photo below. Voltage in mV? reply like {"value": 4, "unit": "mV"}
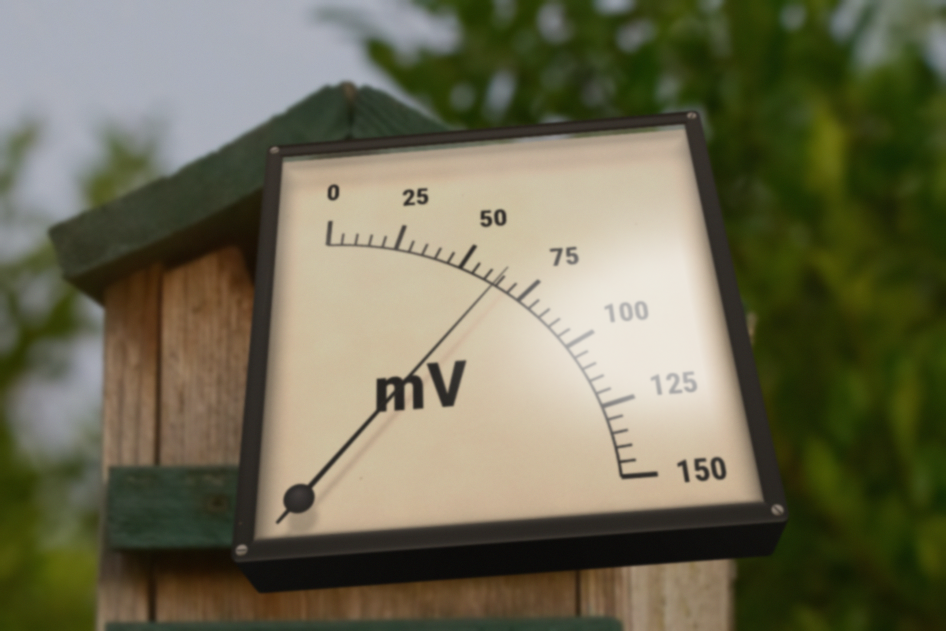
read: {"value": 65, "unit": "mV"}
